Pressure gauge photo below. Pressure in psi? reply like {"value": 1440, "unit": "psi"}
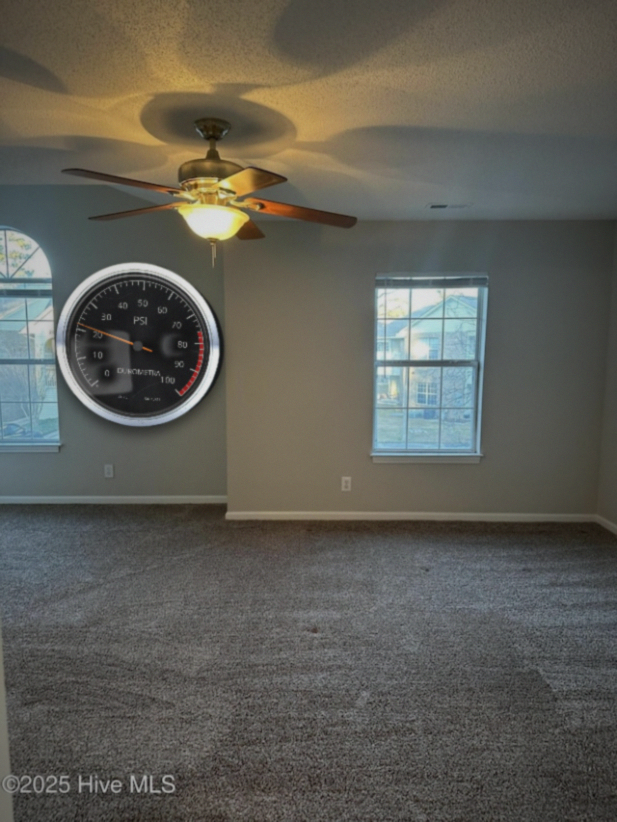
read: {"value": 22, "unit": "psi"}
